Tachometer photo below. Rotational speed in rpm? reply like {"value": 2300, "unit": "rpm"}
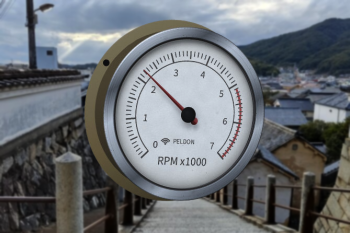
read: {"value": 2200, "unit": "rpm"}
